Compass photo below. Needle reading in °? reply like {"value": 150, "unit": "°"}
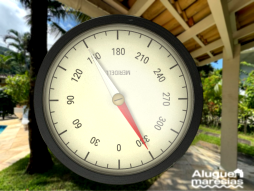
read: {"value": 330, "unit": "°"}
